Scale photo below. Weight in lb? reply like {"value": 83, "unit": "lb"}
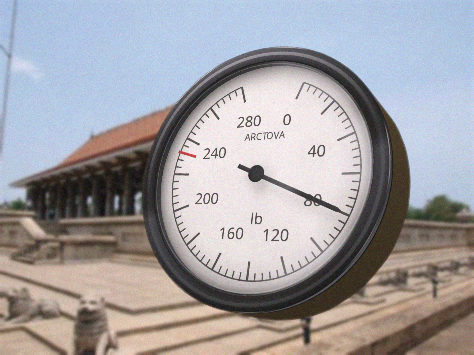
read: {"value": 80, "unit": "lb"}
